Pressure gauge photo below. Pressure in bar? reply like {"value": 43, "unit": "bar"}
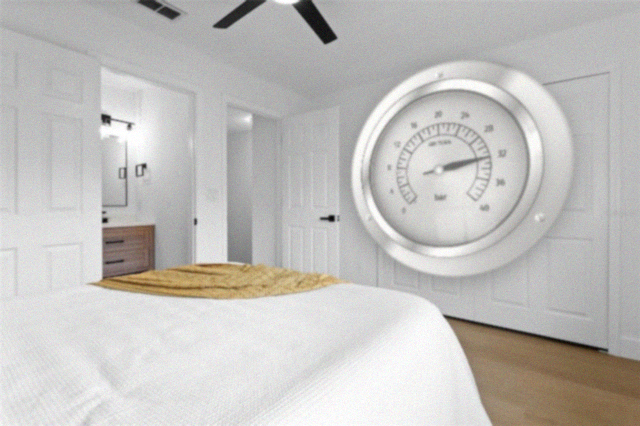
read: {"value": 32, "unit": "bar"}
